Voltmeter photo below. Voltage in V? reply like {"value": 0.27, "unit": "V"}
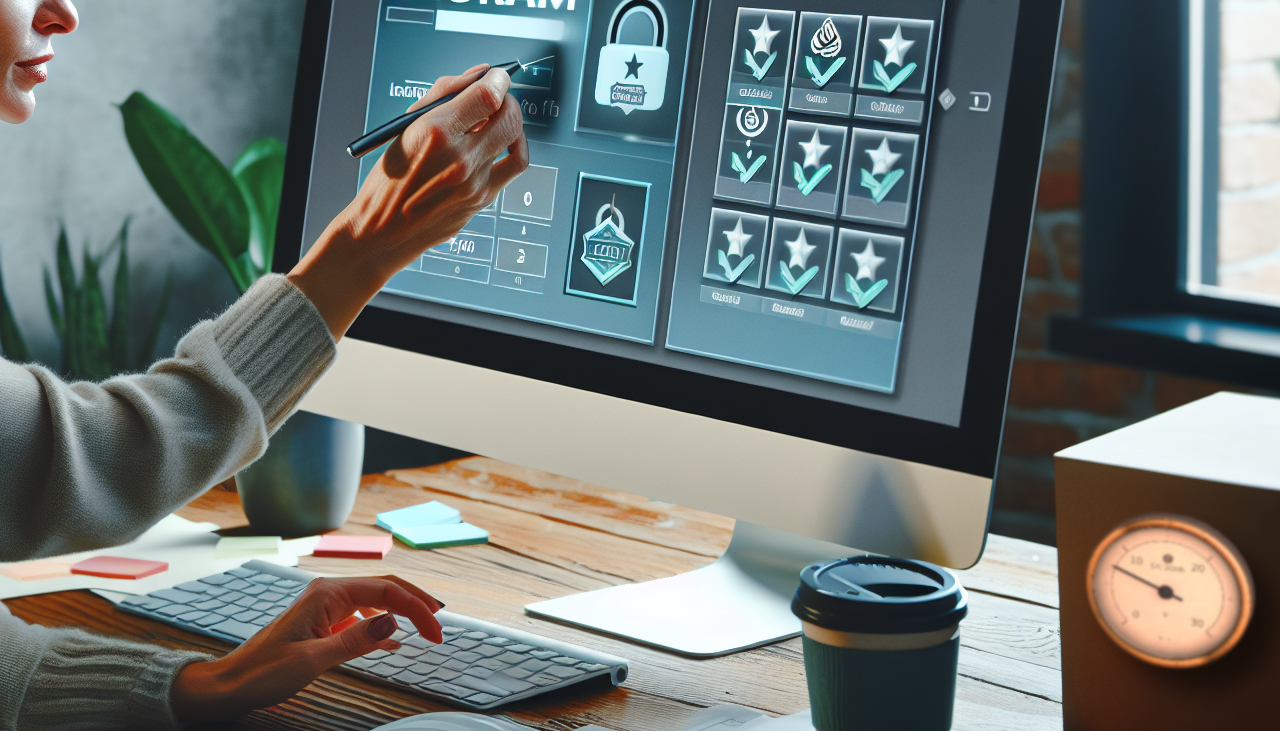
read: {"value": 7.5, "unit": "V"}
